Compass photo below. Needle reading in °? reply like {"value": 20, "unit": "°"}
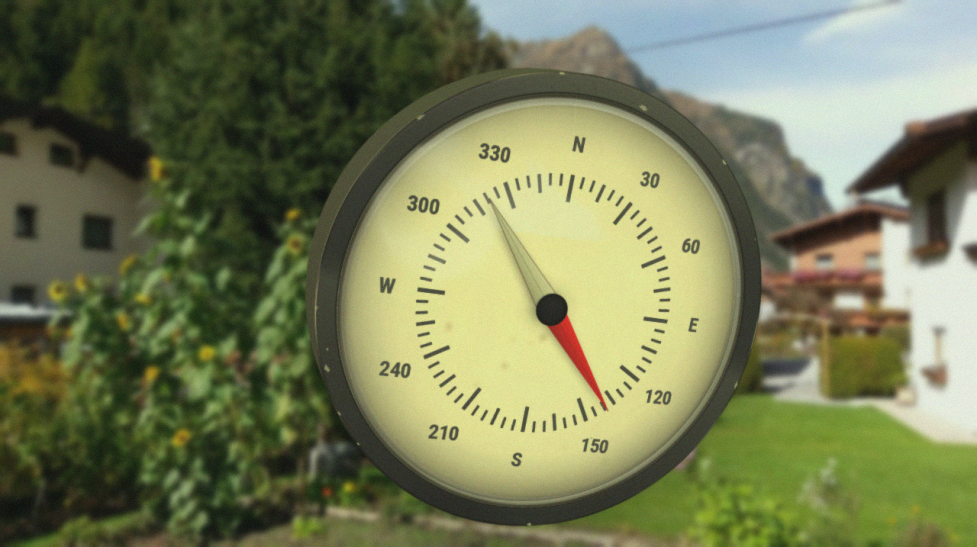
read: {"value": 140, "unit": "°"}
